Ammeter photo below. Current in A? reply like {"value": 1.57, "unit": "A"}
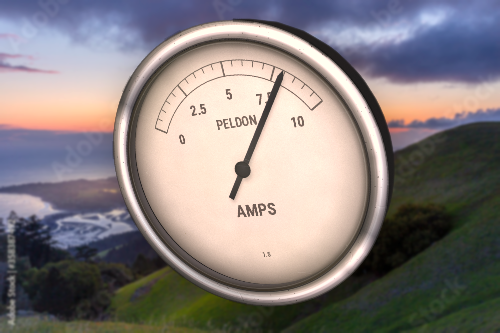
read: {"value": 8, "unit": "A"}
